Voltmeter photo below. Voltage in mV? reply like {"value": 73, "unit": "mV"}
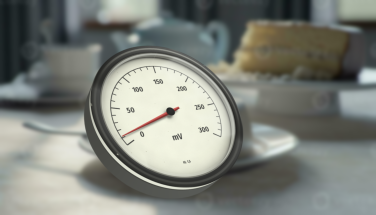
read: {"value": 10, "unit": "mV"}
